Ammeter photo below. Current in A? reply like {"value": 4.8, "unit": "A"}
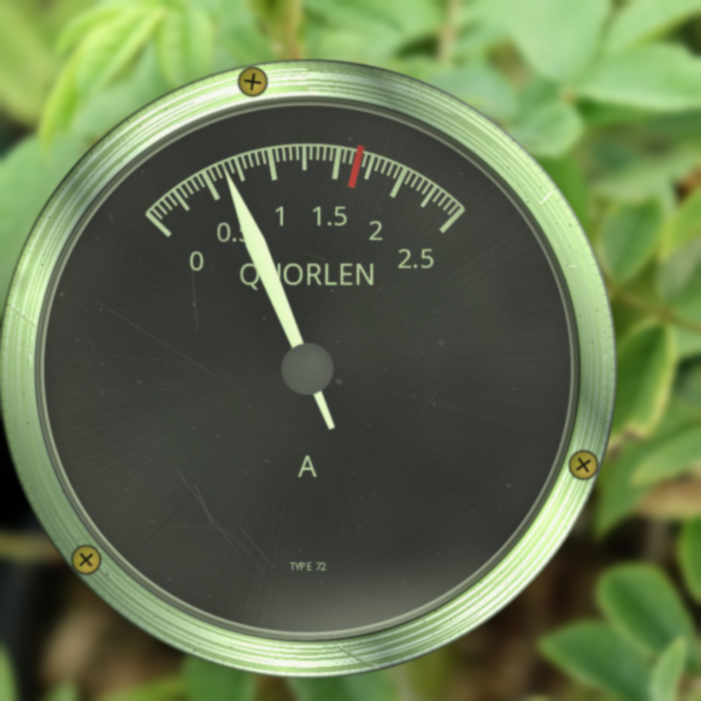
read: {"value": 0.65, "unit": "A"}
